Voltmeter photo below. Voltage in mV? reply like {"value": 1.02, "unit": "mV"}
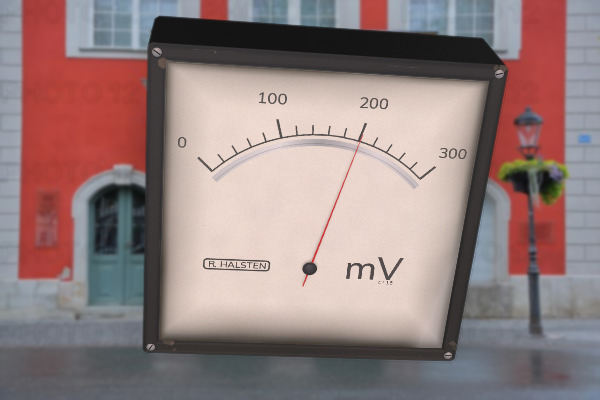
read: {"value": 200, "unit": "mV"}
